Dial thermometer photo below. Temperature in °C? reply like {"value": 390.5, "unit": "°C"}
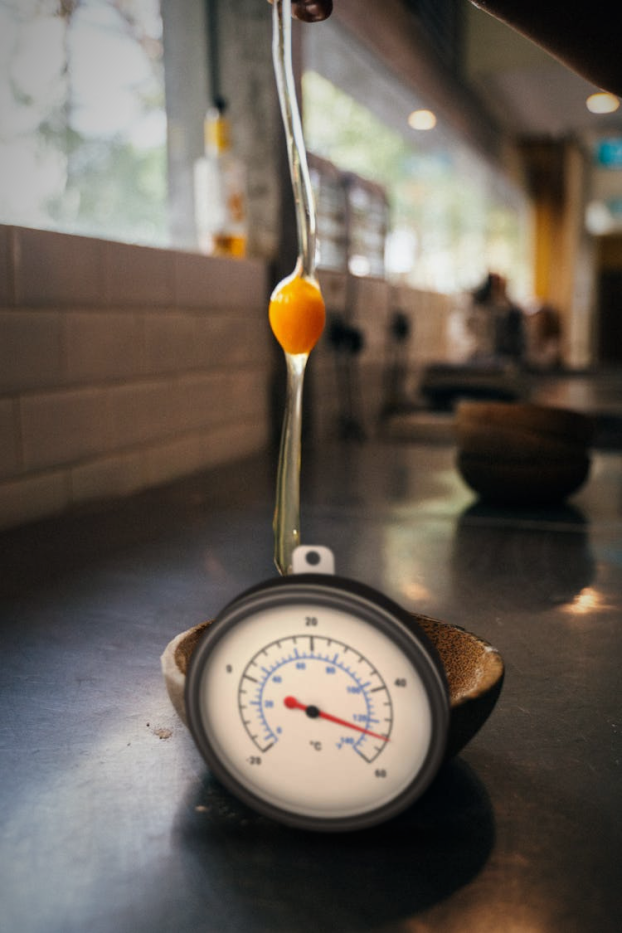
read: {"value": 52, "unit": "°C"}
